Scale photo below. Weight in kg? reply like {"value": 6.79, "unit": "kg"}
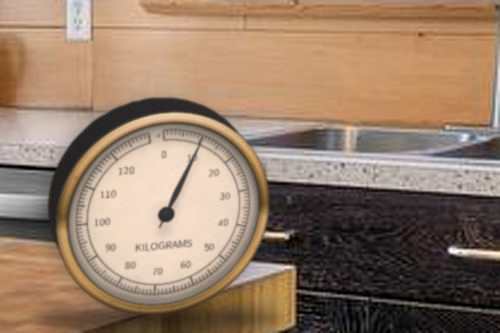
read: {"value": 10, "unit": "kg"}
